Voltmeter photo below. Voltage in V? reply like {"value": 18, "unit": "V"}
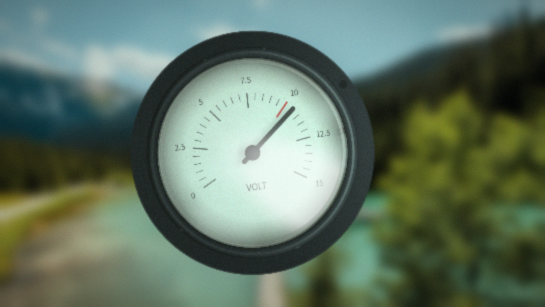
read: {"value": 10.5, "unit": "V"}
